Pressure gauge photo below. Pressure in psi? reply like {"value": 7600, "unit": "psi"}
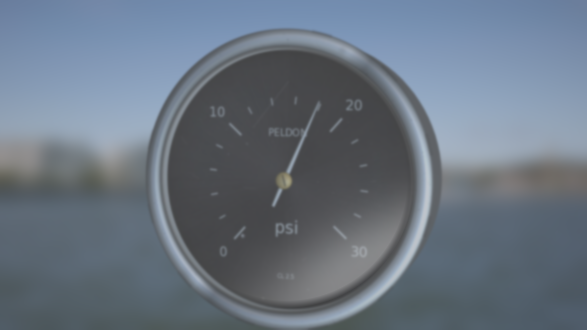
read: {"value": 18, "unit": "psi"}
